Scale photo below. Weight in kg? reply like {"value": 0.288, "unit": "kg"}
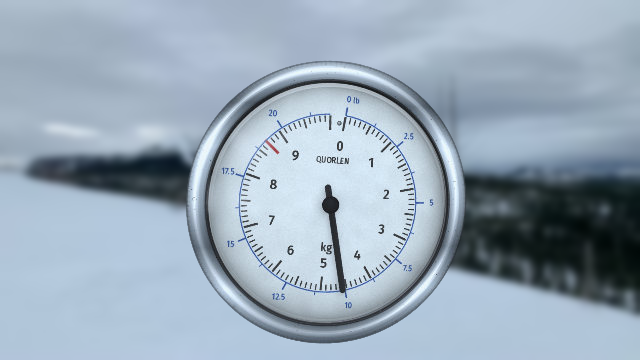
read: {"value": 4.6, "unit": "kg"}
